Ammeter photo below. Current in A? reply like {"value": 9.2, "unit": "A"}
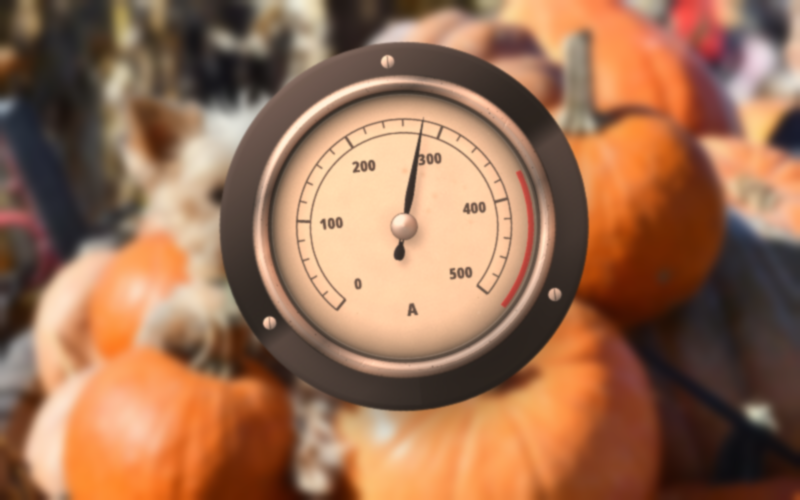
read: {"value": 280, "unit": "A"}
